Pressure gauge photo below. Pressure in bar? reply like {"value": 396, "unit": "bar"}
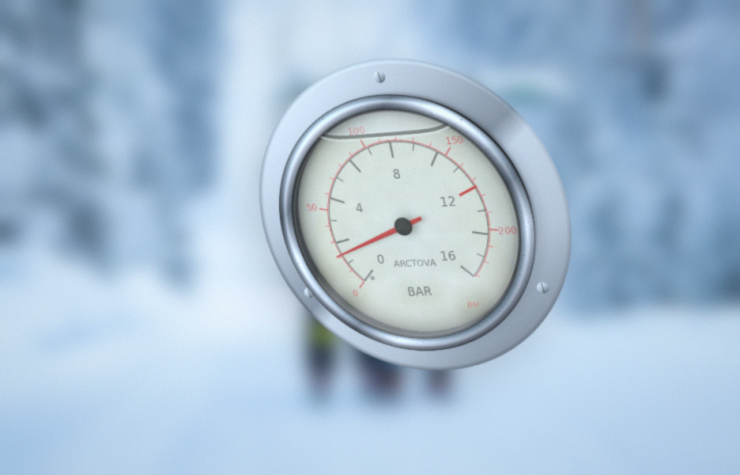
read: {"value": 1.5, "unit": "bar"}
